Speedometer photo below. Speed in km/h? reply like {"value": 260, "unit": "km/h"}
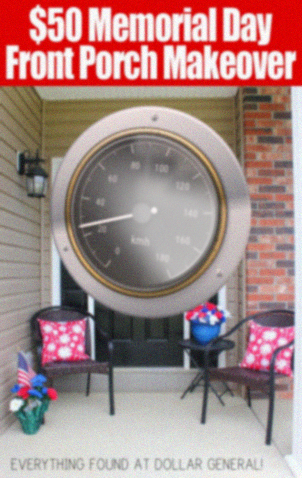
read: {"value": 25, "unit": "km/h"}
